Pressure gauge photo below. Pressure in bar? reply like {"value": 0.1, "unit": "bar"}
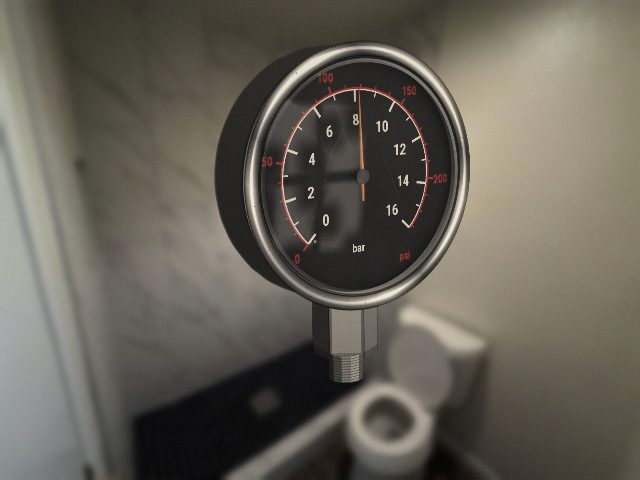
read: {"value": 8, "unit": "bar"}
